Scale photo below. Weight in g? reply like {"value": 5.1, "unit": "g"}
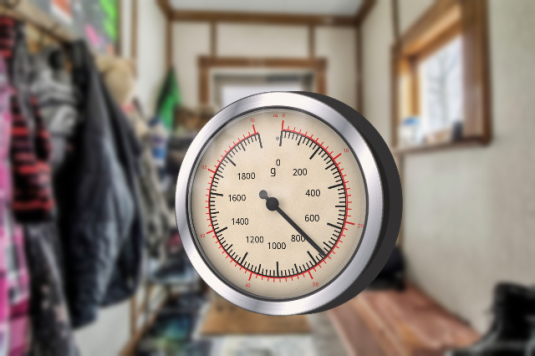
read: {"value": 740, "unit": "g"}
